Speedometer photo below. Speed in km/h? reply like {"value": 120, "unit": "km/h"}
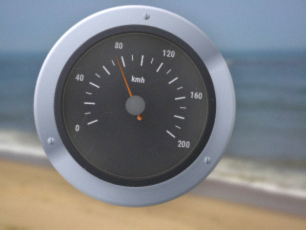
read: {"value": 75, "unit": "km/h"}
